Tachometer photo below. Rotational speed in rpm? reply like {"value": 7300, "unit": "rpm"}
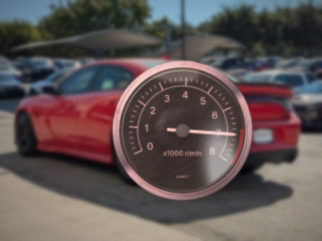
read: {"value": 7000, "unit": "rpm"}
